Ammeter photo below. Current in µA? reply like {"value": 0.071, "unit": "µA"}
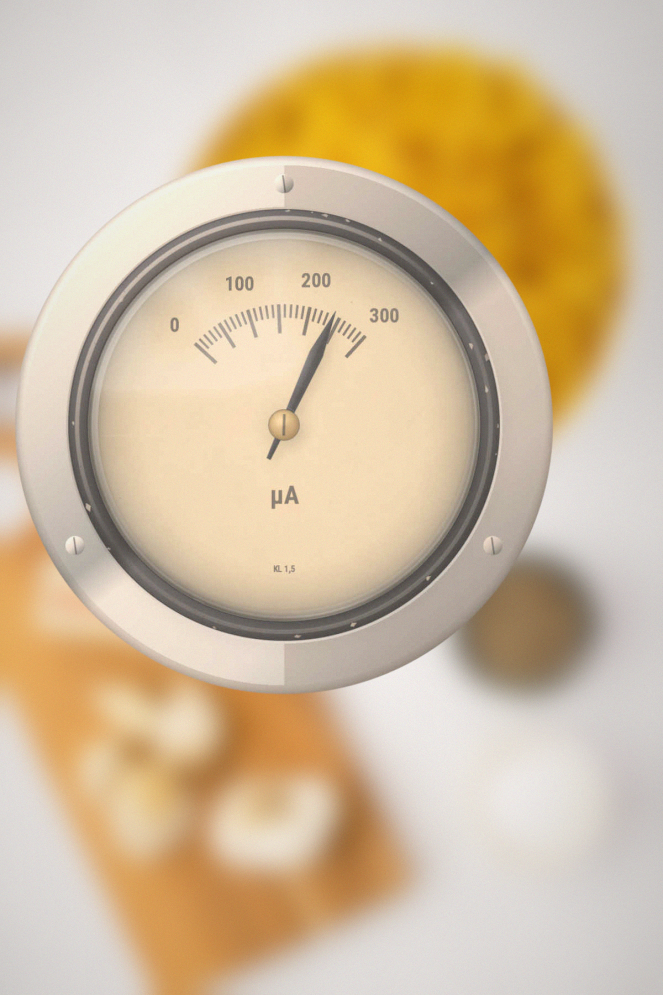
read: {"value": 240, "unit": "µA"}
